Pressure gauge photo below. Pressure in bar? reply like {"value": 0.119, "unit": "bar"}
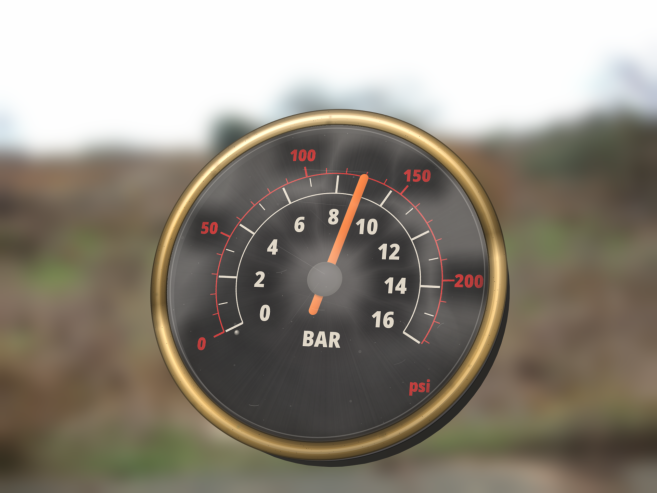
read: {"value": 9, "unit": "bar"}
